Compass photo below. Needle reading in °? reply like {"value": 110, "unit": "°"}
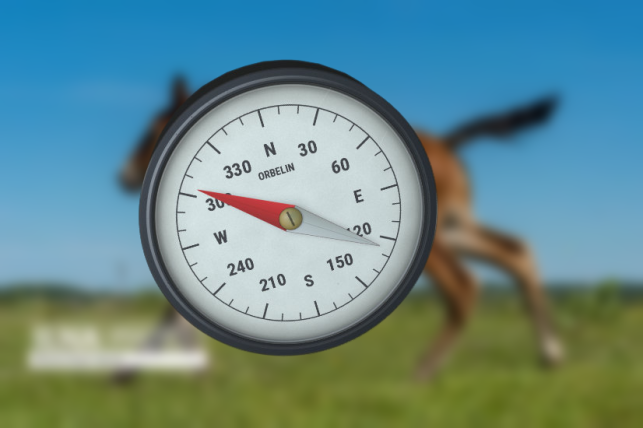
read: {"value": 305, "unit": "°"}
